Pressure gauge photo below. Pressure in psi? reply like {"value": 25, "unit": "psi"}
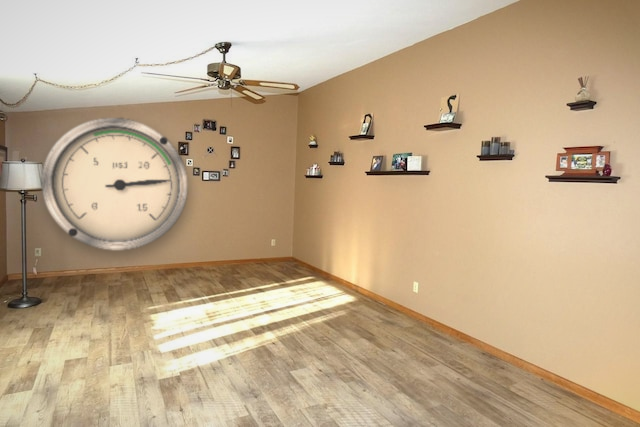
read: {"value": 12, "unit": "psi"}
